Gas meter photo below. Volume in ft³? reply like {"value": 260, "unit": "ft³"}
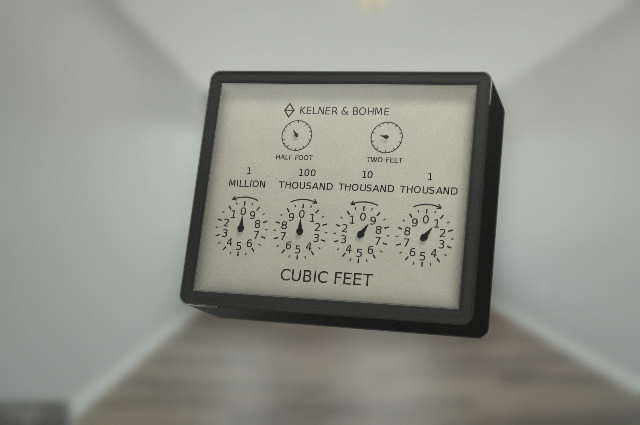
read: {"value": 999100, "unit": "ft³"}
